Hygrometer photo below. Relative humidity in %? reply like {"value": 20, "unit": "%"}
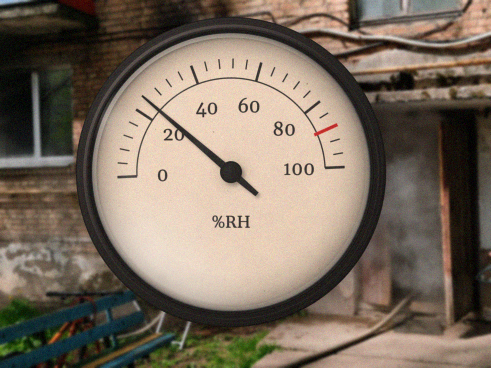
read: {"value": 24, "unit": "%"}
